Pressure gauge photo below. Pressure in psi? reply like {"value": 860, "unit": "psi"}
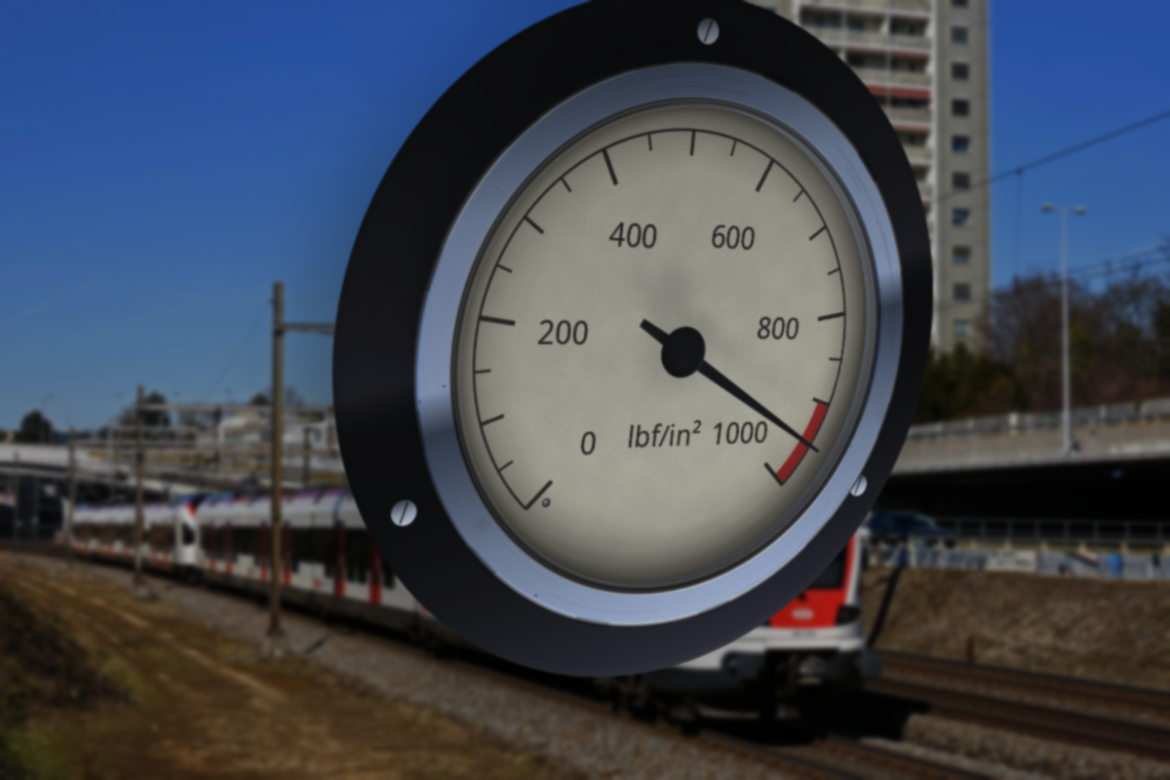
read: {"value": 950, "unit": "psi"}
